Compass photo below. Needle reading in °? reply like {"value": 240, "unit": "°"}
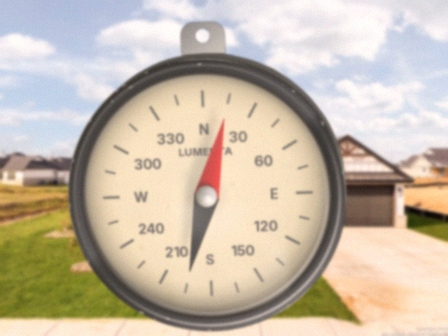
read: {"value": 15, "unit": "°"}
